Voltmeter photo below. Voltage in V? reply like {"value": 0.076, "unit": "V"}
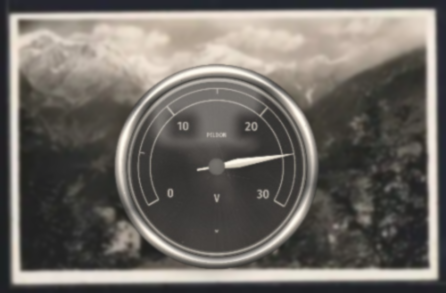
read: {"value": 25, "unit": "V"}
